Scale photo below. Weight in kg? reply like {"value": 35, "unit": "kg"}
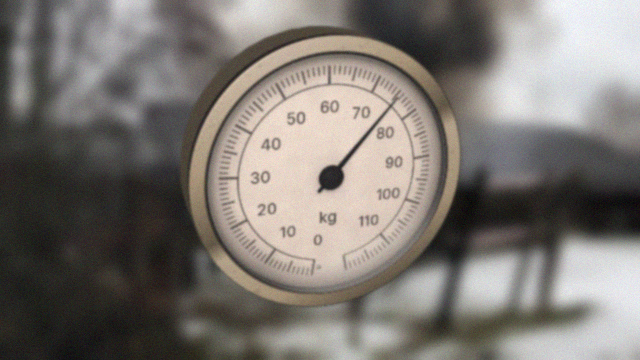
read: {"value": 75, "unit": "kg"}
